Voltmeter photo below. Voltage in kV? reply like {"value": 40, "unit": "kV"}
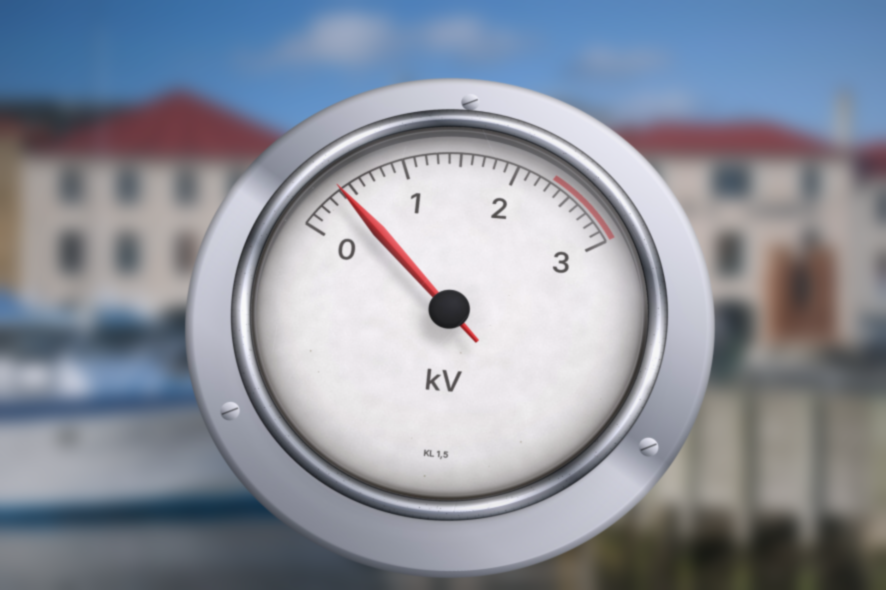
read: {"value": 0.4, "unit": "kV"}
